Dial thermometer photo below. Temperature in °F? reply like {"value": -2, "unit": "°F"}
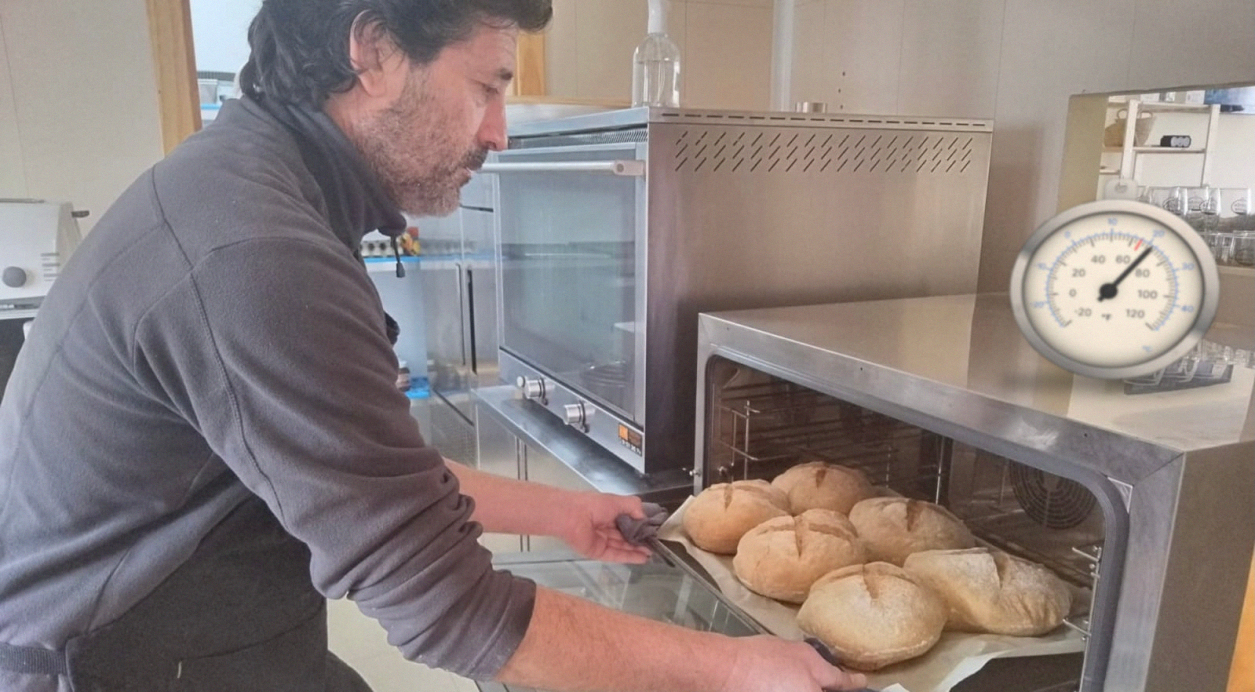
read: {"value": 70, "unit": "°F"}
